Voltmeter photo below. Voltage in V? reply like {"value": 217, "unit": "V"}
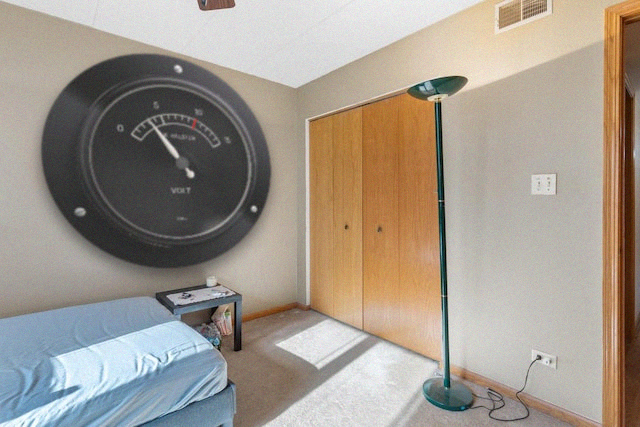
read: {"value": 3, "unit": "V"}
